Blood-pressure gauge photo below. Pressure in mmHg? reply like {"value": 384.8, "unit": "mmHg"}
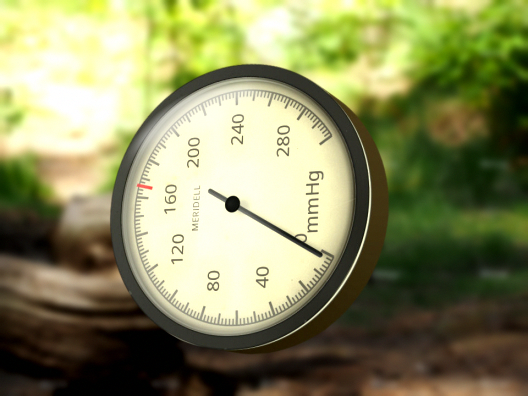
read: {"value": 2, "unit": "mmHg"}
